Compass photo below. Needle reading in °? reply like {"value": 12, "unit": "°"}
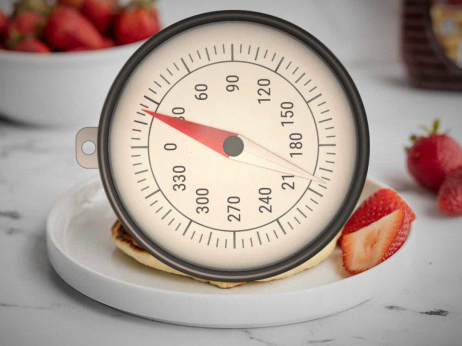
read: {"value": 22.5, "unit": "°"}
